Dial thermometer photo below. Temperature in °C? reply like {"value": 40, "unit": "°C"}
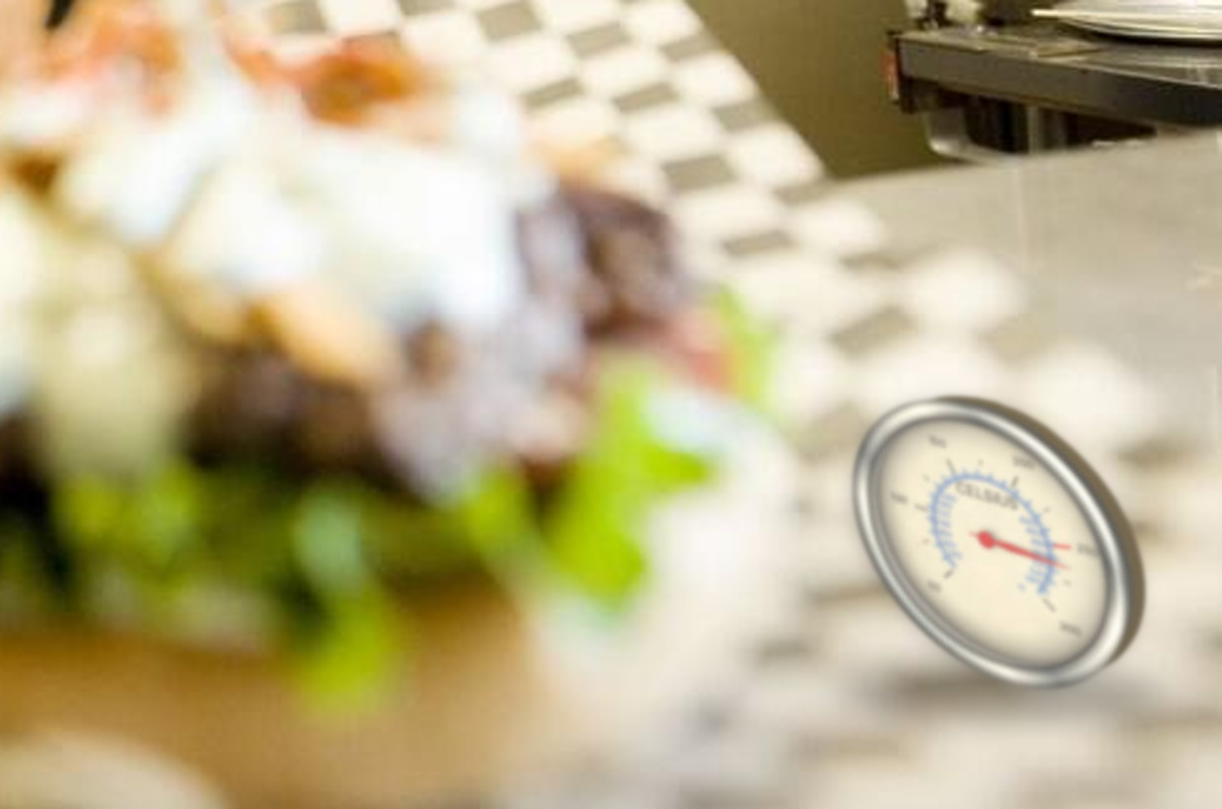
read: {"value": 262.5, "unit": "°C"}
